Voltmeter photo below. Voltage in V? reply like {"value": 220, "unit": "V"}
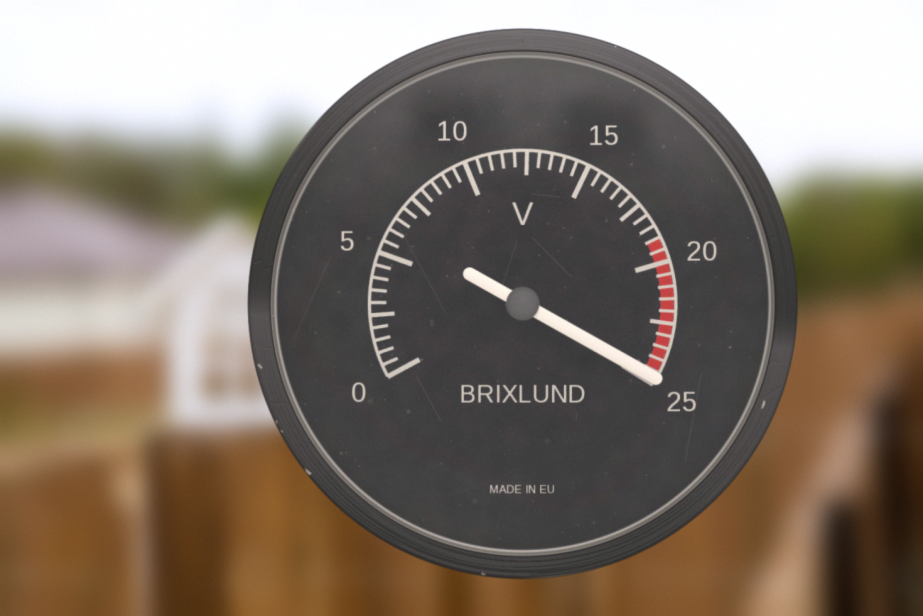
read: {"value": 24.75, "unit": "V"}
